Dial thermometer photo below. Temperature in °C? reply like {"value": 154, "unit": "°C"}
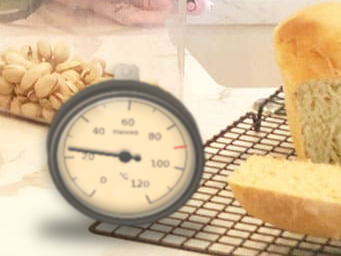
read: {"value": 25, "unit": "°C"}
